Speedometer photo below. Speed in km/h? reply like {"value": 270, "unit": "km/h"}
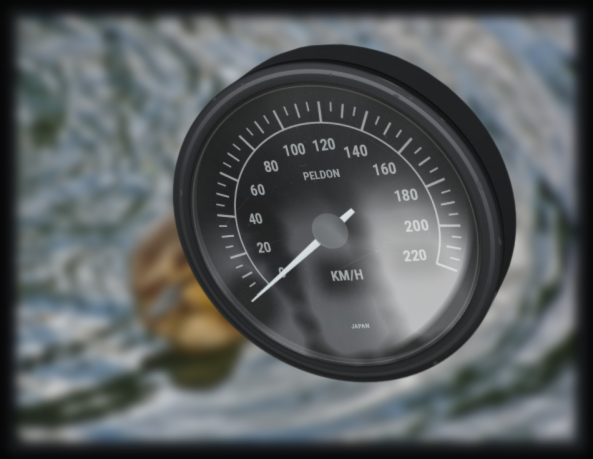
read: {"value": 0, "unit": "km/h"}
